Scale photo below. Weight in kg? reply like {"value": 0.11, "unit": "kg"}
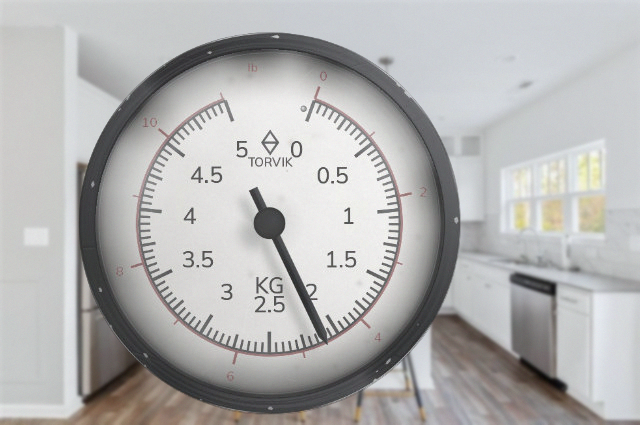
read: {"value": 2.1, "unit": "kg"}
